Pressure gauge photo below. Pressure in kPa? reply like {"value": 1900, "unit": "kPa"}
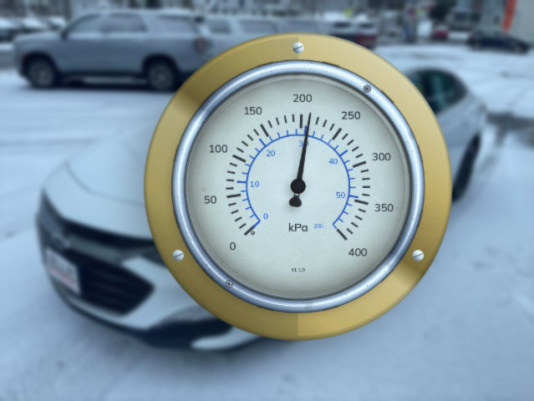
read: {"value": 210, "unit": "kPa"}
